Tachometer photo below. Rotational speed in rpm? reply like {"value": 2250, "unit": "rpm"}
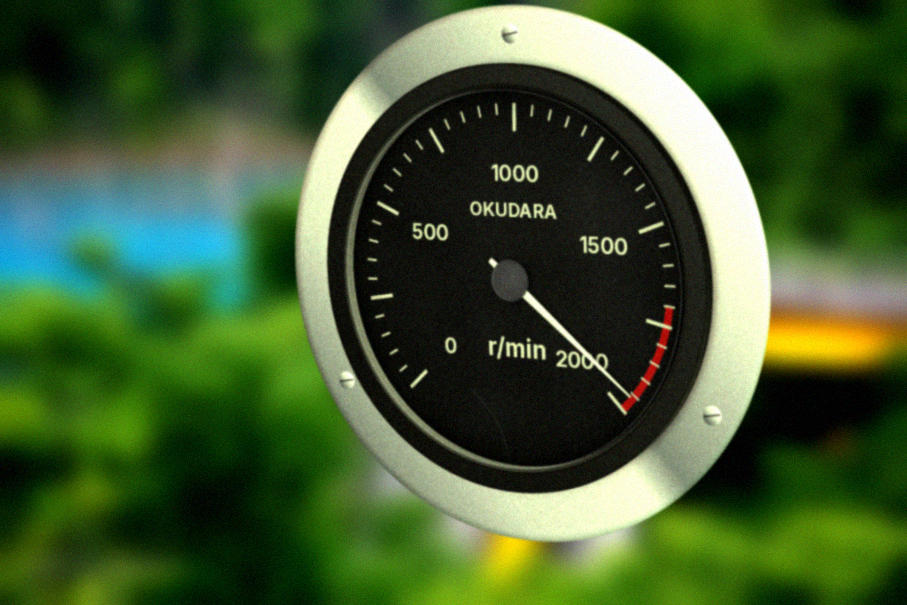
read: {"value": 1950, "unit": "rpm"}
